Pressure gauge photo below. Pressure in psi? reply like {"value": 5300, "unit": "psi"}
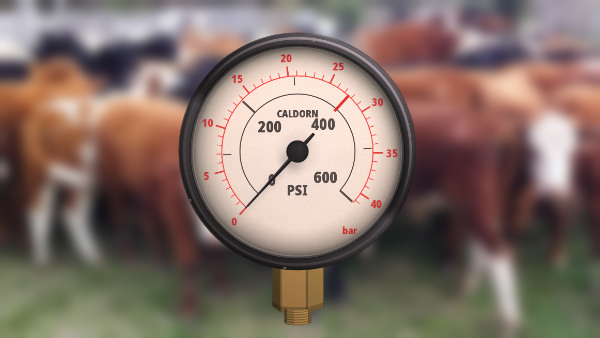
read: {"value": 0, "unit": "psi"}
